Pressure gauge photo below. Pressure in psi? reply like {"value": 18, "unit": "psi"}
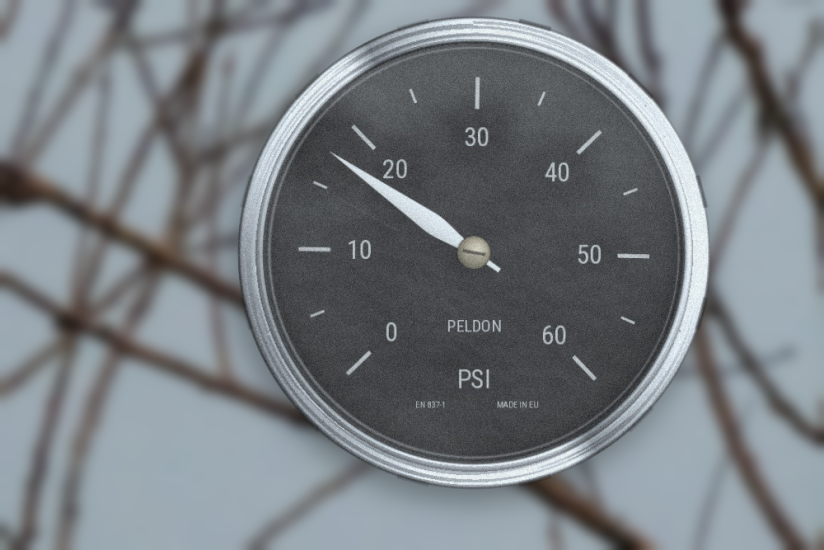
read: {"value": 17.5, "unit": "psi"}
